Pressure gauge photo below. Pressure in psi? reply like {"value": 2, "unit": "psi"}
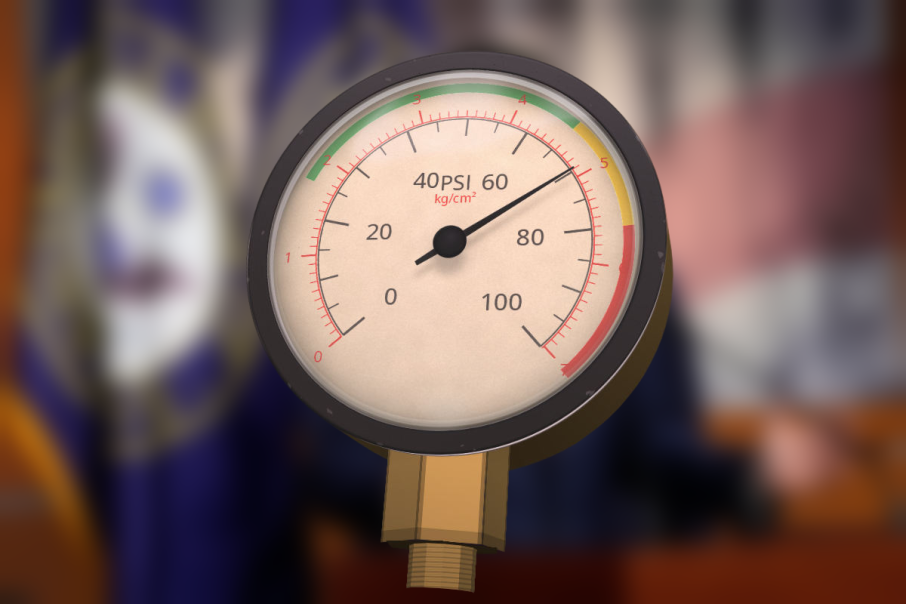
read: {"value": 70, "unit": "psi"}
